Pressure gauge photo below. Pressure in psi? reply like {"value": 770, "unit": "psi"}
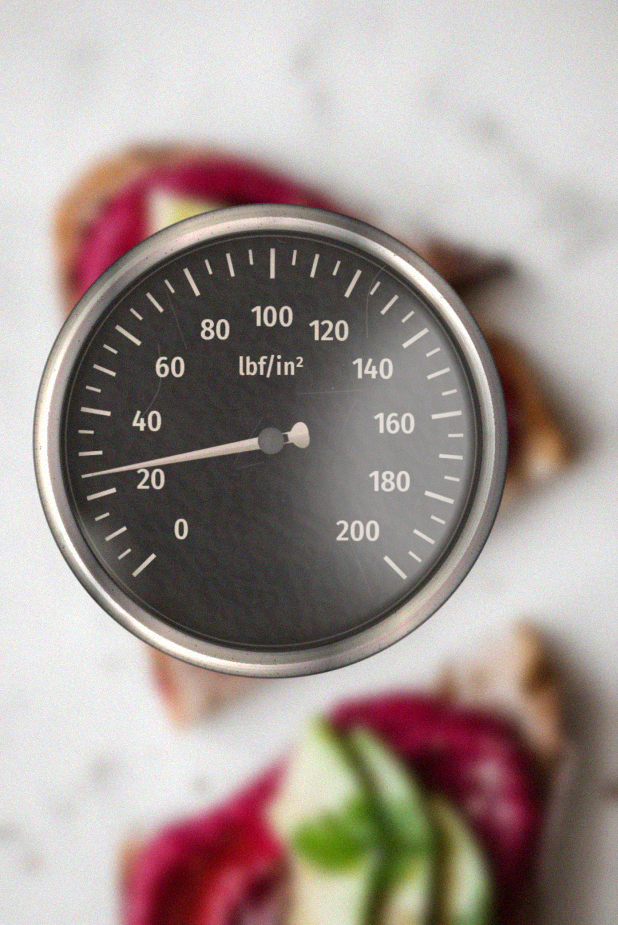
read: {"value": 25, "unit": "psi"}
